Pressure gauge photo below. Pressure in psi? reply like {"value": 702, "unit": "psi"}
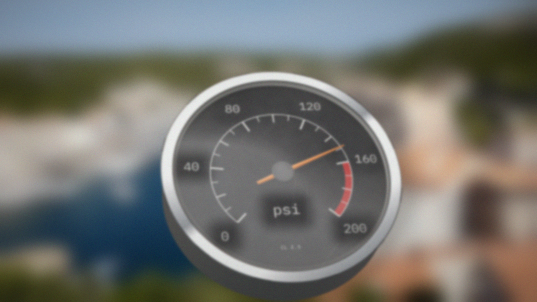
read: {"value": 150, "unit": "psi"}
